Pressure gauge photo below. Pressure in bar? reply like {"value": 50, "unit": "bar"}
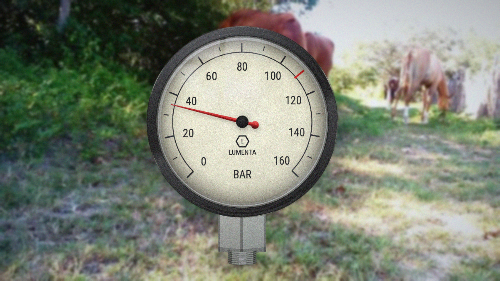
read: {"value": 35, "unit": "bar"}
